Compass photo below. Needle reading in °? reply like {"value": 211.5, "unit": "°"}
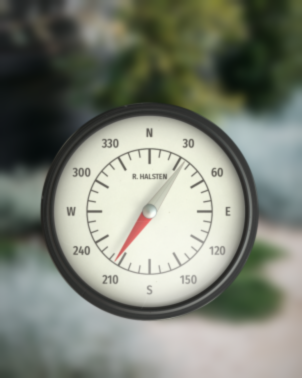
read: {"value": 215, "unit": "°"}
